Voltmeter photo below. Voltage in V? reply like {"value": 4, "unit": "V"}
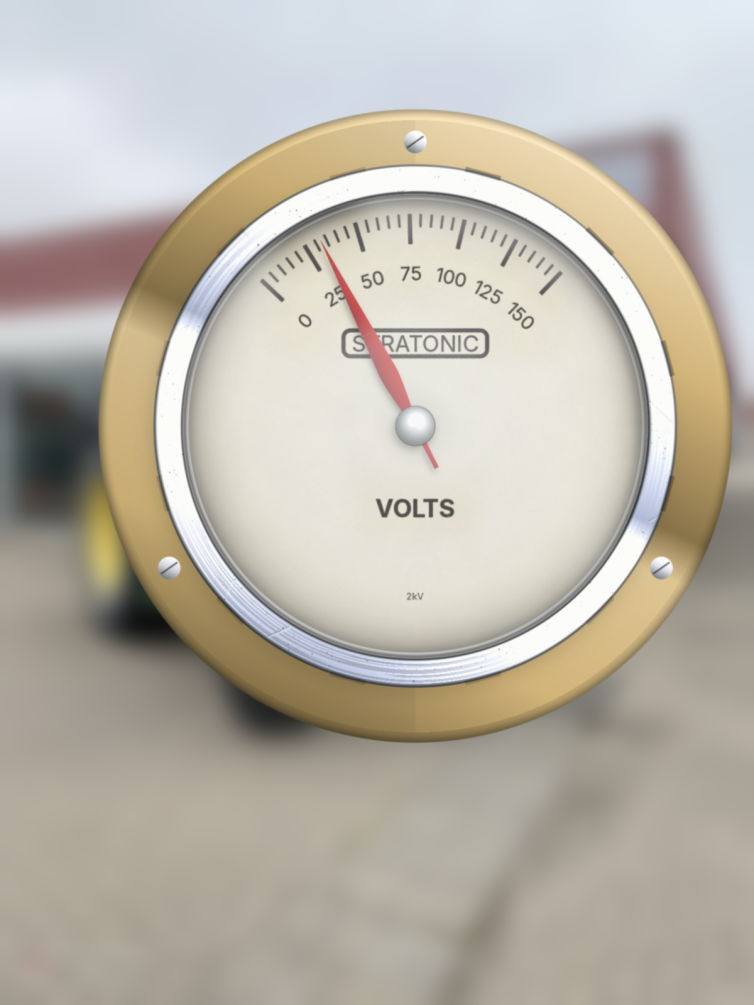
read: {"value": 32.5, "unit": "V"}
